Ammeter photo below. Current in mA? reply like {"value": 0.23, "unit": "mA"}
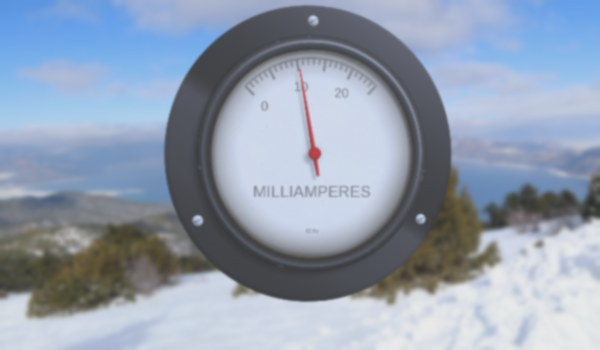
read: {"value": 10, "unit": "mA"}
